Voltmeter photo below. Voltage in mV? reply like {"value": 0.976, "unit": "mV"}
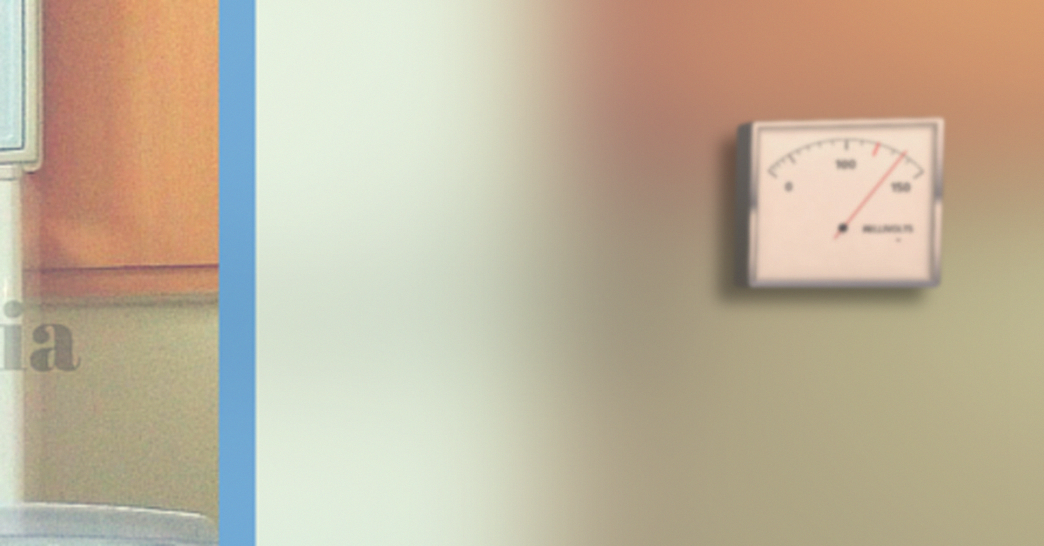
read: {"value": 135, "unit": "mV"}
